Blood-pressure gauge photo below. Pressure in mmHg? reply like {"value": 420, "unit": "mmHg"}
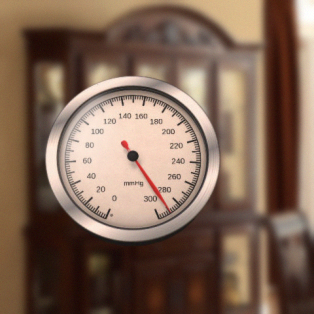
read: {"value": 290, "unit": "mmHg"}
